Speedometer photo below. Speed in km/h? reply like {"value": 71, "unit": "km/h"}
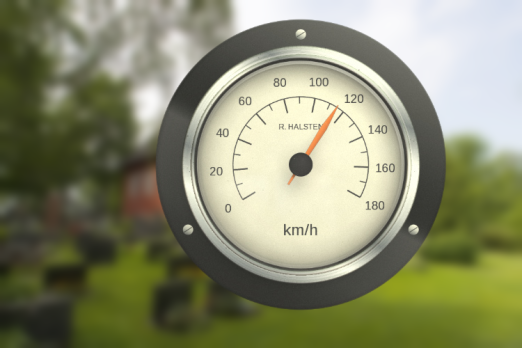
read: {"value": 115, "unit": "km/h"}
